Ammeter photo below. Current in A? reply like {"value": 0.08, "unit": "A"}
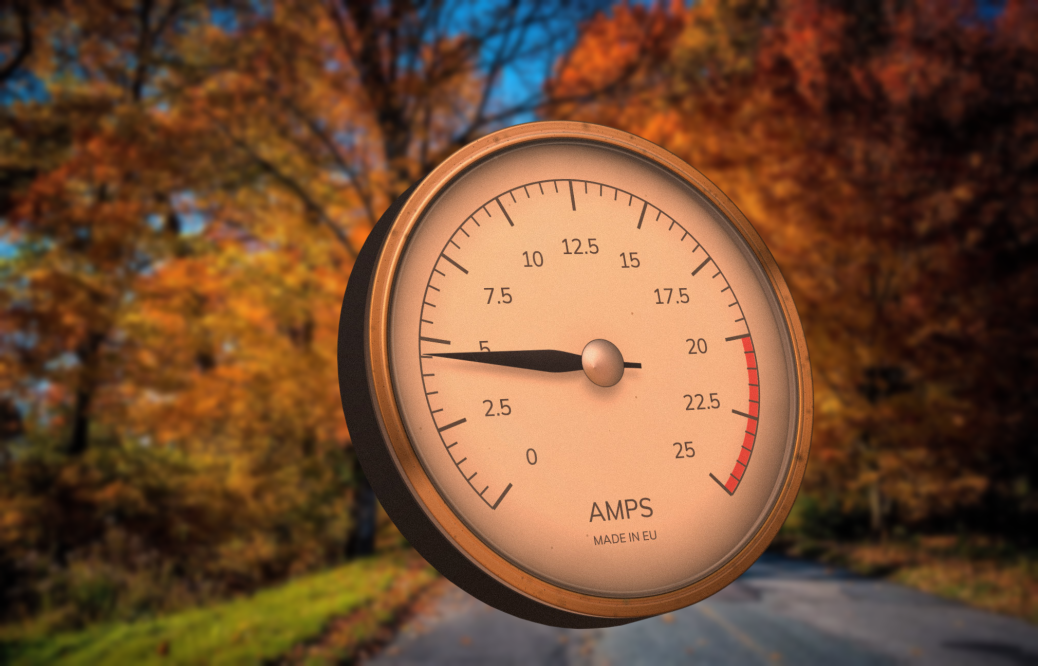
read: {"value": 4.5, "unit": "A"}
